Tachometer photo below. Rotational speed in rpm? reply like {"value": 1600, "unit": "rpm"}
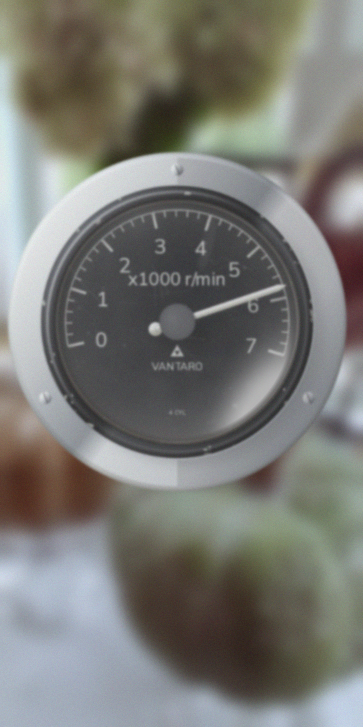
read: {"value": 5800, "unit": "rpm"}
